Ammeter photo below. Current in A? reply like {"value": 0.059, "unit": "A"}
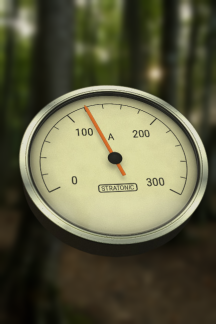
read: {"value": 120, "unit": "A"}
